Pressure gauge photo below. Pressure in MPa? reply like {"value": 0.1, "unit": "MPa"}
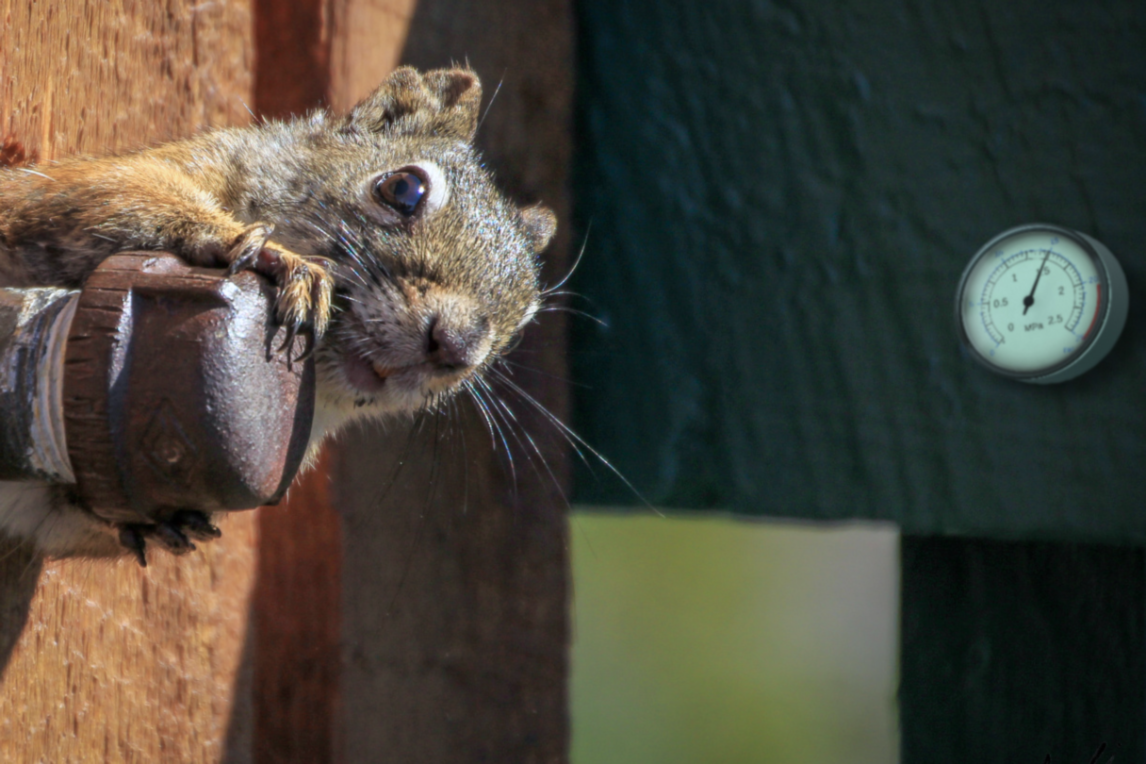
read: {"value": 1.5, "unit": "MPa"}
